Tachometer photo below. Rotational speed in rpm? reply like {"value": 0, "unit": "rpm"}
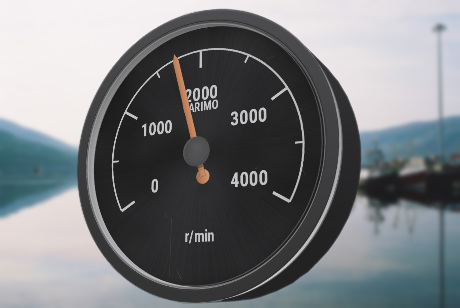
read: {"value": 1750, "unit": "rpm"}
